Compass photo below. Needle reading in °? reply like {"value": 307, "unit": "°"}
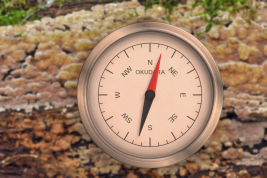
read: {"value": 15, "unit": "°"}
